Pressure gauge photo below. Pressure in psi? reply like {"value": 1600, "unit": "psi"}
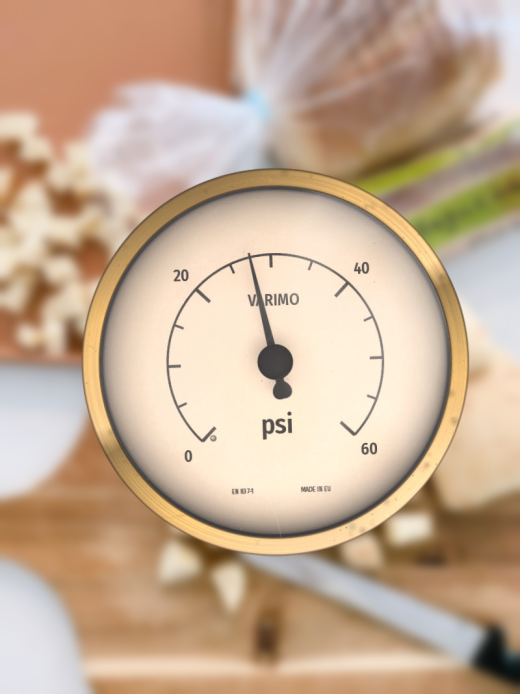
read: {"value": 27.5, "unit": "psi"}
